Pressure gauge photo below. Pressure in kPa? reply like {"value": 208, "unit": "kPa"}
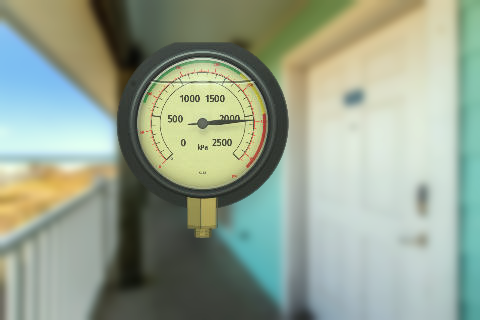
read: {"value": 2050, "unit": "kPa"}
